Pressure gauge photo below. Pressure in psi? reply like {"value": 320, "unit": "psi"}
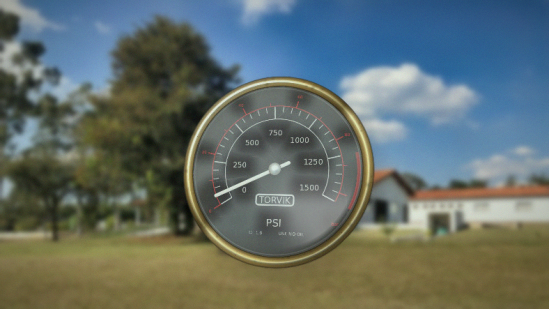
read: {"value": 50, "unit": "psi"}
